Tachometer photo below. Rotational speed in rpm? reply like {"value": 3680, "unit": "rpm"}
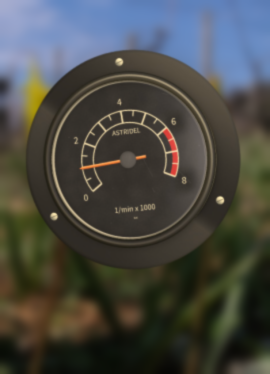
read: {"value": 1000, "unit": "rpm"}
